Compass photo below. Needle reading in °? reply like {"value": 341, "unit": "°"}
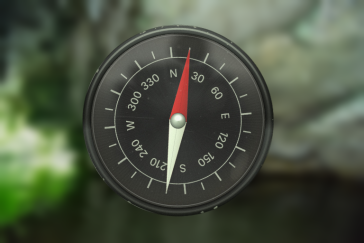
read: {"value": 15, "unit": "°"}
